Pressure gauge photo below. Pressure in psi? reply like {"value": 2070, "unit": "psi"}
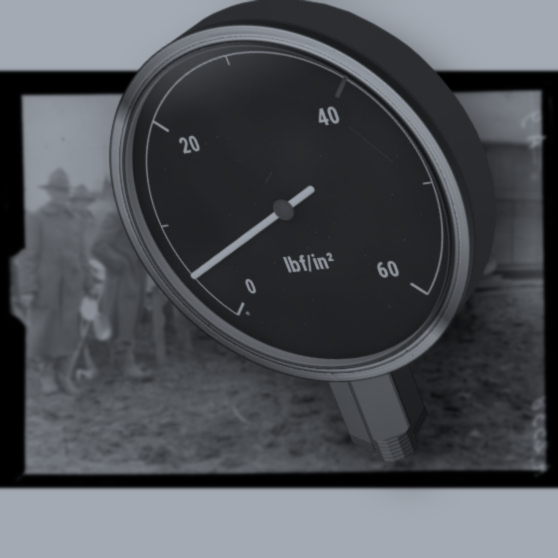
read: {"value": 5, "unit": "psi"}
